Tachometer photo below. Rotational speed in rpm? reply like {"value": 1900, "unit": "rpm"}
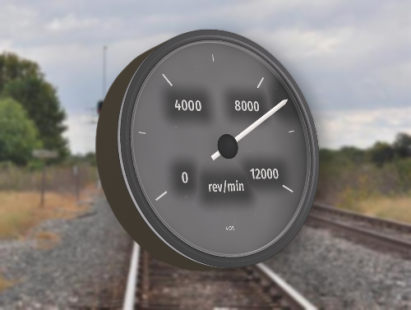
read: {"value": 9000, "unit": "rpm"}
